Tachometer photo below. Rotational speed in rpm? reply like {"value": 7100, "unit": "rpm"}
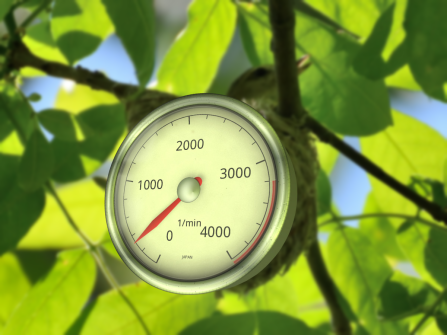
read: {"value": 300, "unit": "rpm"}
